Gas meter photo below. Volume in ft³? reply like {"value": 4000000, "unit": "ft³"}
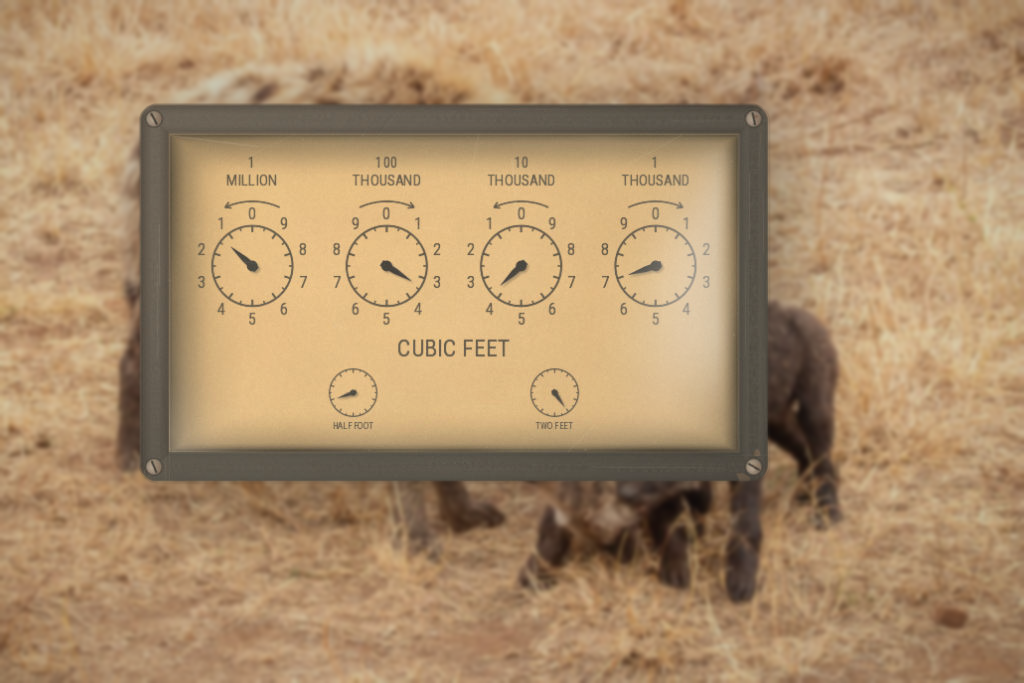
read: {"value": 133700, "unit": "ft³"}
